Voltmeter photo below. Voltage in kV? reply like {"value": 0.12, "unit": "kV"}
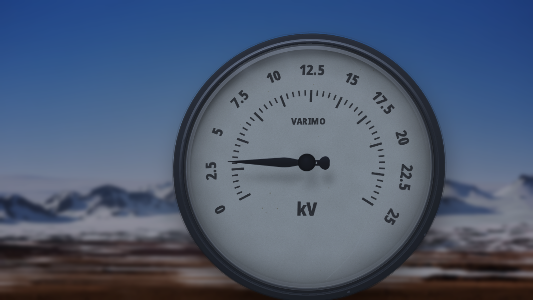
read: {"value": 3, "unit": "kV"}
